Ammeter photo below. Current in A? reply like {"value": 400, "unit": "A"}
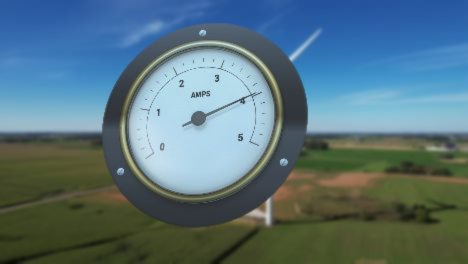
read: {"value": 4, "unit": "A"}
